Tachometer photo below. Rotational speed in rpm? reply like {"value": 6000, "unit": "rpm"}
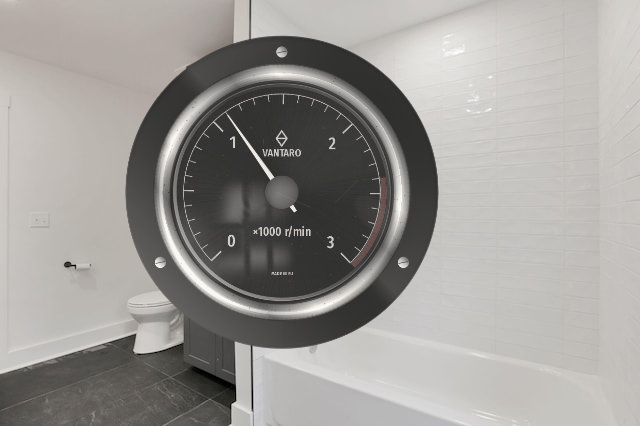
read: {"value": 1100, "unit": "rpm"}
